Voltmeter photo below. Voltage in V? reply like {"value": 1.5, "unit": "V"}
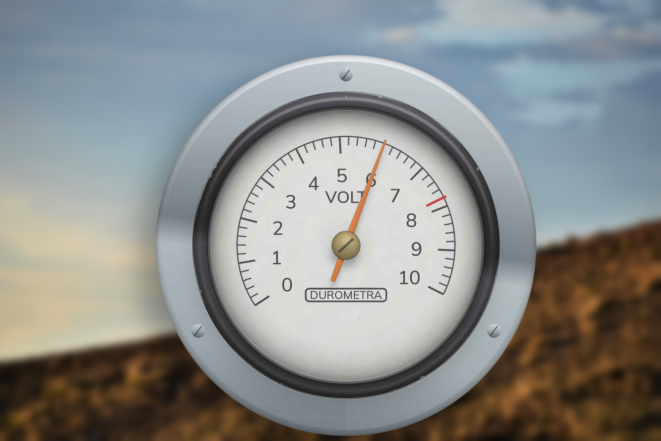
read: {"value": 6, "unit": "V"}
